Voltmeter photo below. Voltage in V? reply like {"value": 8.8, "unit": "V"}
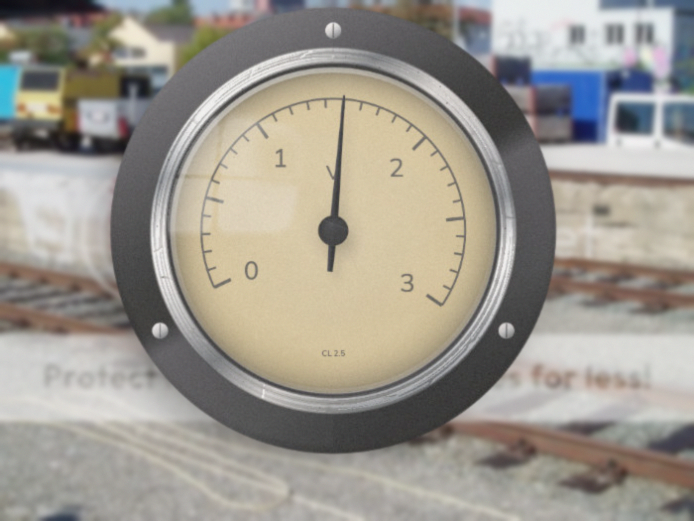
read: {"value": 1.5, "unit": "V"}
